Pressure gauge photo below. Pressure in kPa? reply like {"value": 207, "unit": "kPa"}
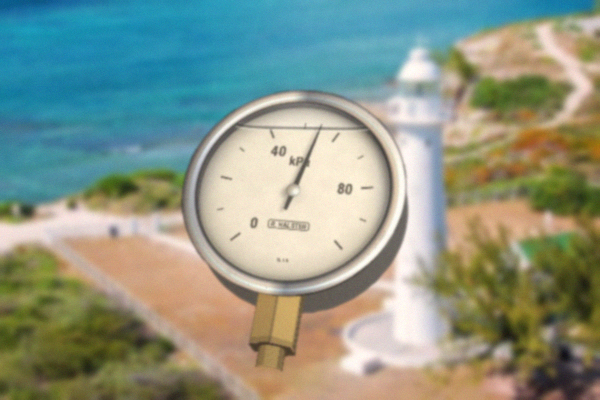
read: {"value": 55, "unit": "kPa"}
